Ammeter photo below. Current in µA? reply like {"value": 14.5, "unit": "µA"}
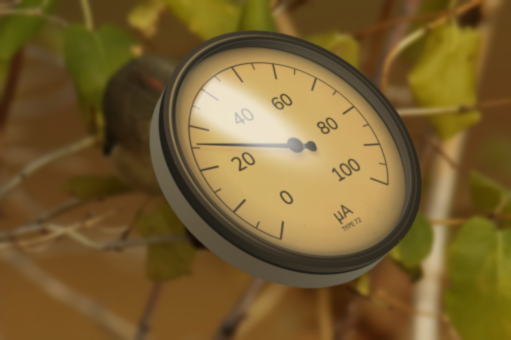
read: {"value": 25, "unit": "µA"}
